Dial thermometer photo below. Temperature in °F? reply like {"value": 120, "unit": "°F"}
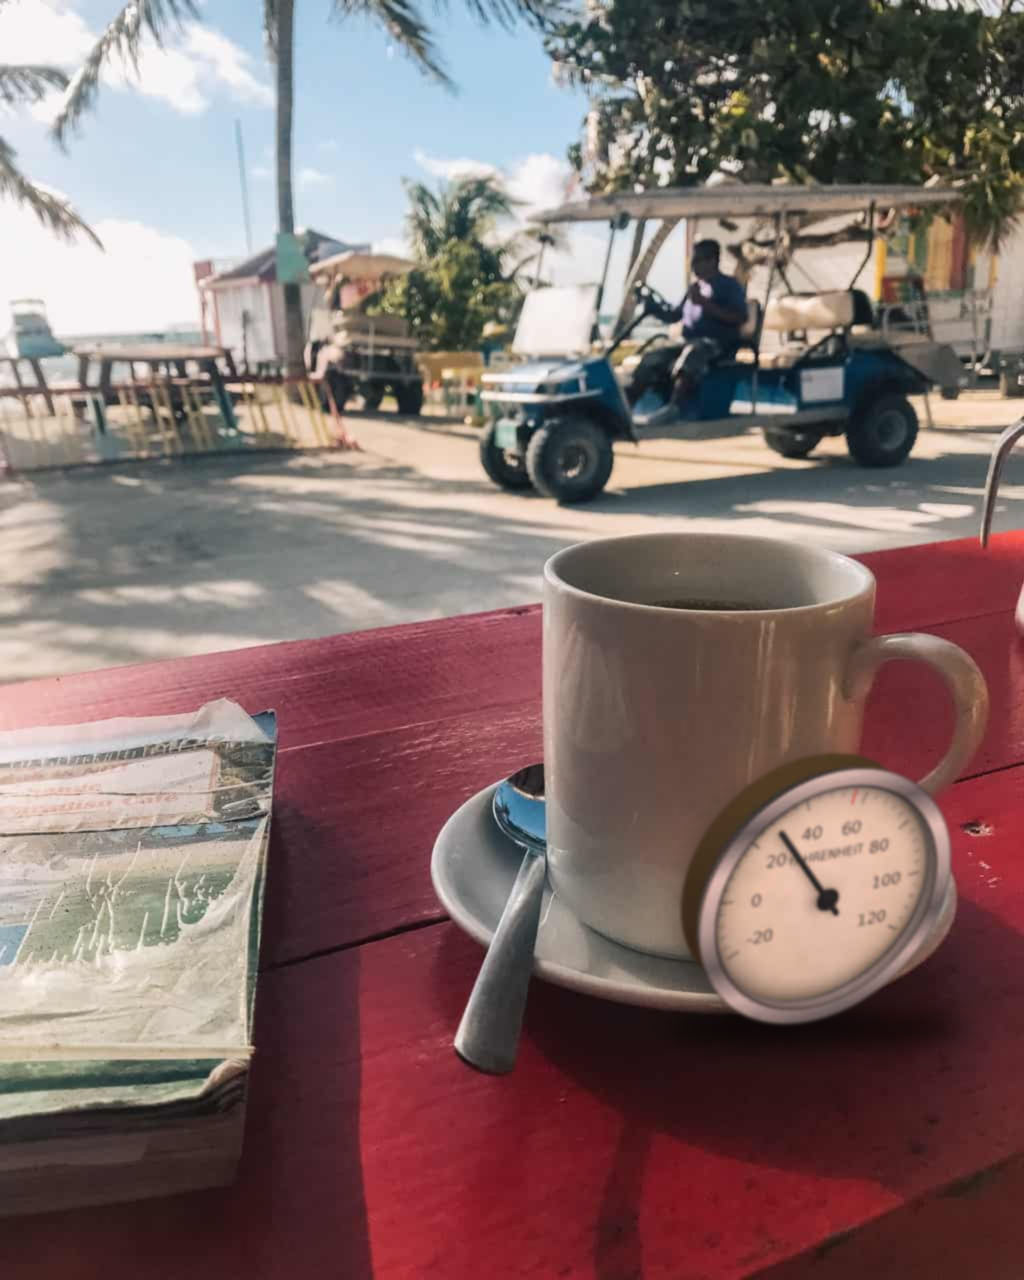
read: {"value": 28, "unit": "°F"}
